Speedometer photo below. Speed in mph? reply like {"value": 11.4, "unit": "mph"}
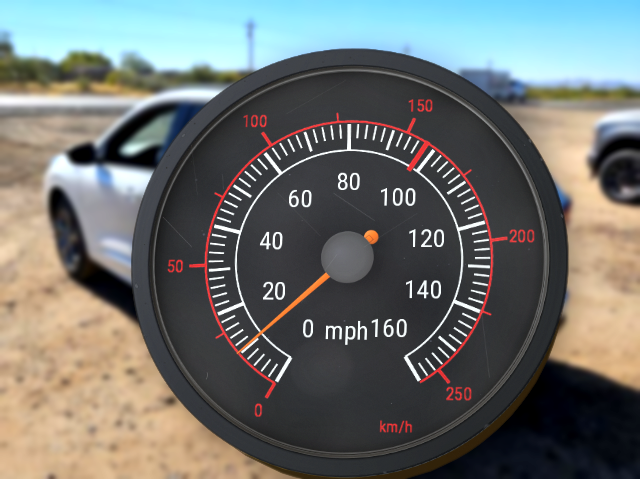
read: {"value": 10, "unit": "mph"}
